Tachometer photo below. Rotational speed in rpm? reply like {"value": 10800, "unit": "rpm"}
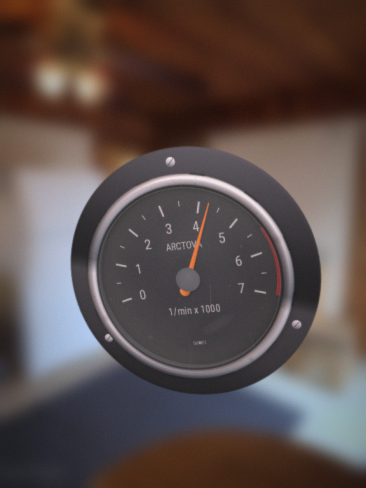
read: {"value": 4250, "unit": "rpm"}
